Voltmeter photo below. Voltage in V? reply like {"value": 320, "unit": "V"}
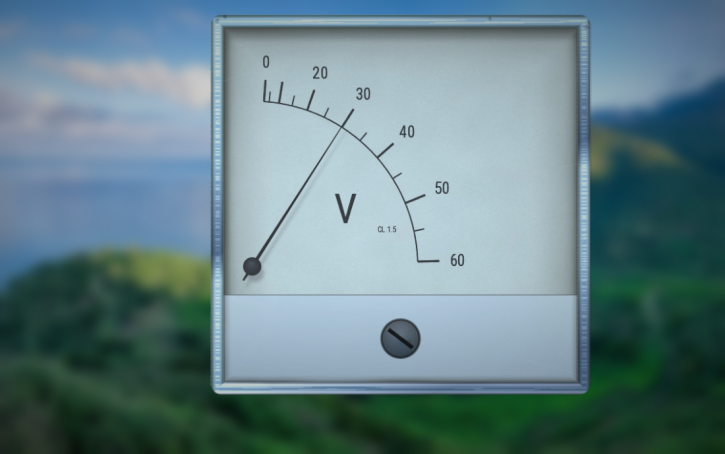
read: {"value": 30, "unit": "V"}
